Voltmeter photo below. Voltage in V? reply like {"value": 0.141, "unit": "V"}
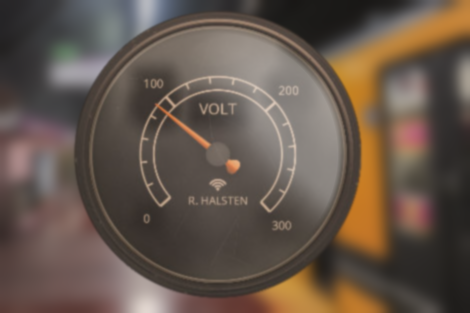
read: {"value": 90, "unit": "V"}
